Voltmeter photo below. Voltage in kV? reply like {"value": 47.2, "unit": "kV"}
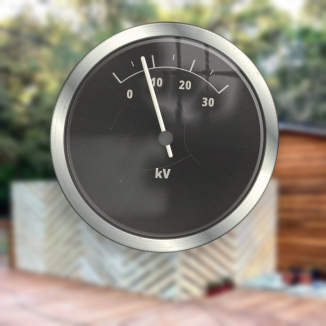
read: {"value": 7.5, "unit": "kV"}
